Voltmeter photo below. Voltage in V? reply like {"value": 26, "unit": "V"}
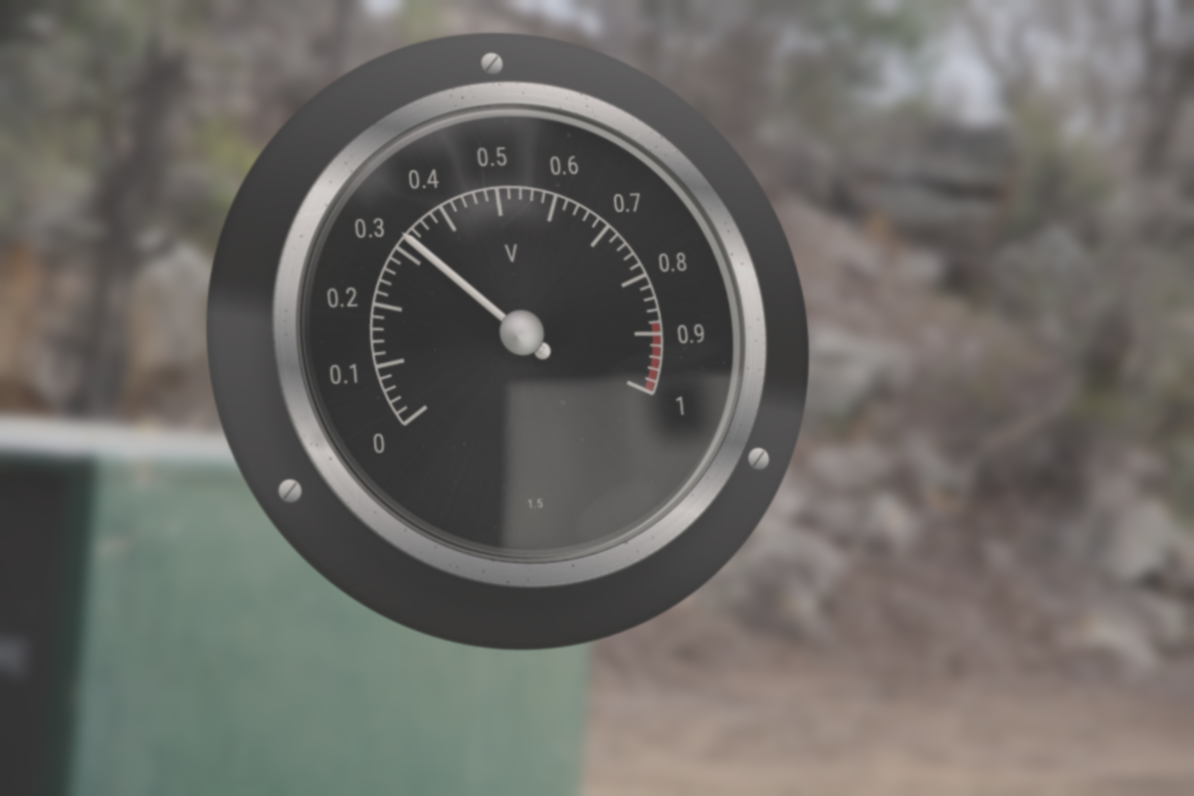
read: {"value": 0.32, "unit": "V"}
